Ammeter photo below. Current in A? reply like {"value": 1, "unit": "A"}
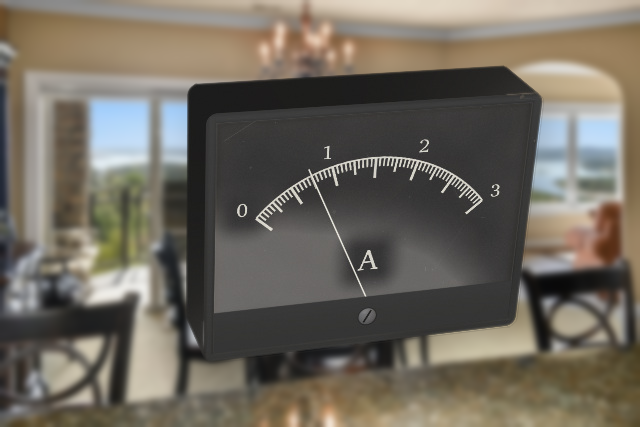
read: {"value": 0.75, "unit": "A"}
